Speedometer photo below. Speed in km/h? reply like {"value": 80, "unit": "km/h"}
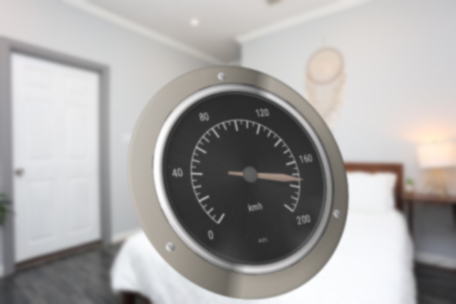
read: {"value": 175, "unit": "km/h"}
